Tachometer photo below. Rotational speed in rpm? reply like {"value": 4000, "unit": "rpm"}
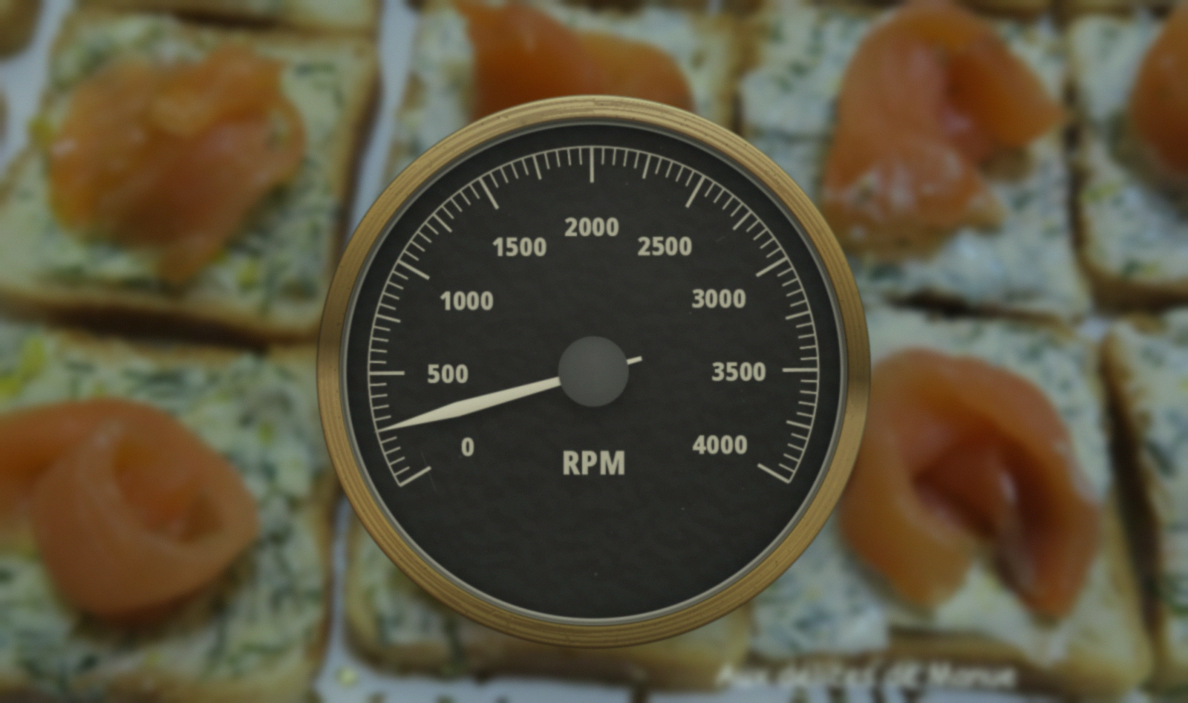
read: {"value": 250, "unit": "rpm"}
